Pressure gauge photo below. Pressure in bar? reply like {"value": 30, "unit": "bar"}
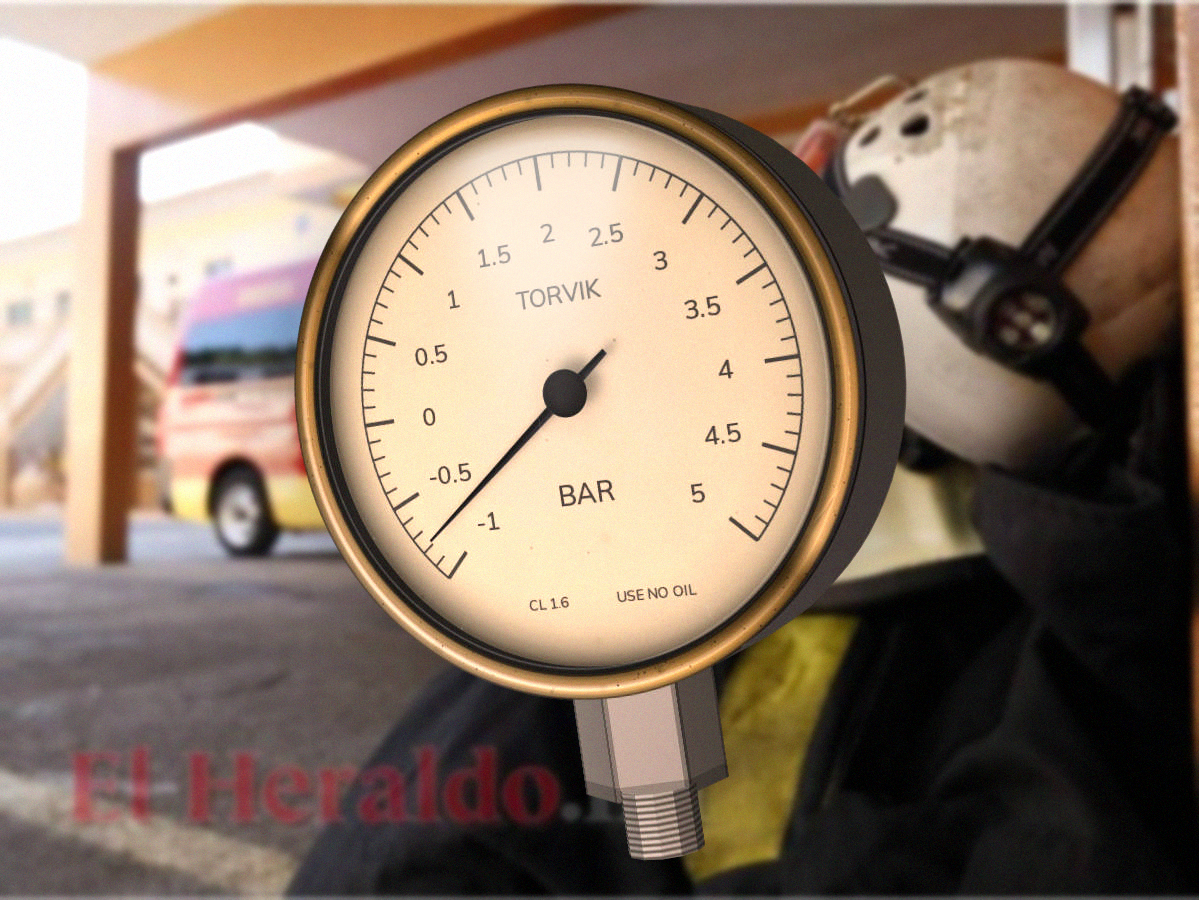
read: {"value": -0.8, "unit": "bar"}
